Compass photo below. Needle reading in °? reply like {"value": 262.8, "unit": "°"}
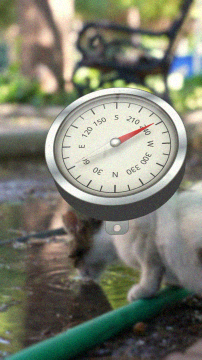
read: {"value": 240, "unit": "°"}
